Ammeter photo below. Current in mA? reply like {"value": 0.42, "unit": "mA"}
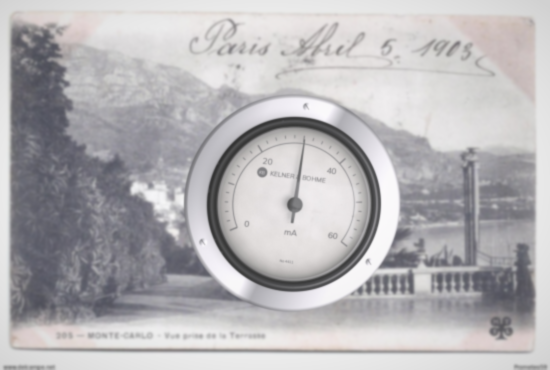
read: {"value": 30, "unit": "mA"}
